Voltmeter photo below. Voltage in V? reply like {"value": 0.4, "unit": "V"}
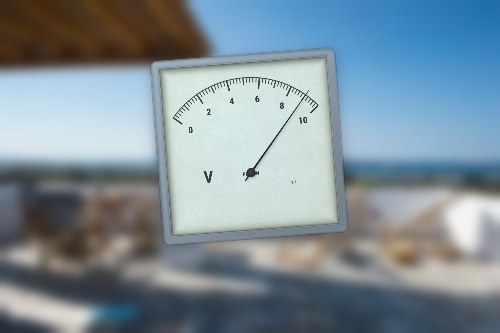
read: {"value": 9, "unit": "V"}
